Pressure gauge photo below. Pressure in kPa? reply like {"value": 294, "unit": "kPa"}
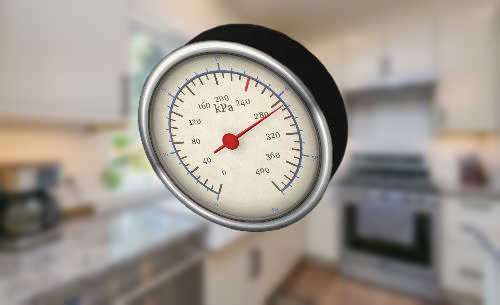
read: {"value": 285, "unit": "kPa"}
